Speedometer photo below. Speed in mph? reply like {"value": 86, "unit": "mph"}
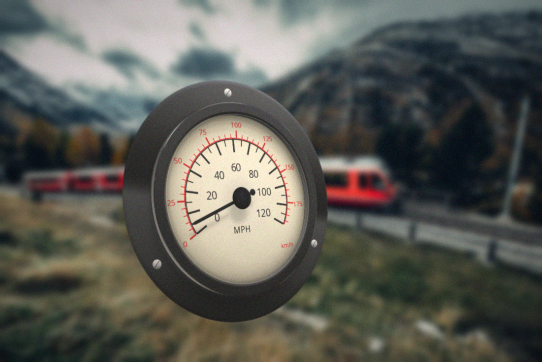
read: {"value": 5, "unit": "mph"}
